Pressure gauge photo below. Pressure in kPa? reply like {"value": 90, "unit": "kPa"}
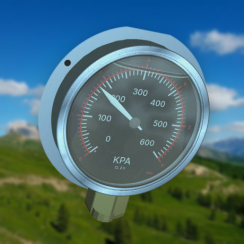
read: {"value": 180, "unit": "kPa"}
